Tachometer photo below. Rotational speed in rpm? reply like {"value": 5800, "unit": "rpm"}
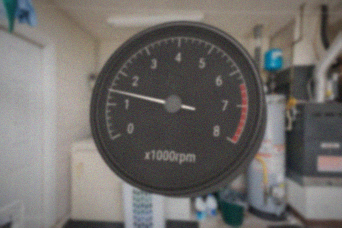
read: {"value": 1400, "unit": "rpm"}
